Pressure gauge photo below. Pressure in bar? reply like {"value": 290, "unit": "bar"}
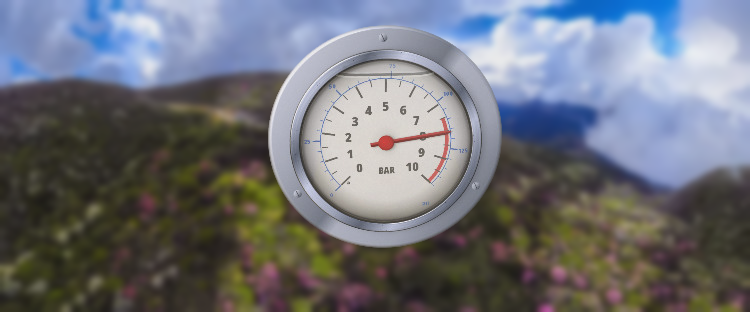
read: {"value": 8, "unit": "bar"}
